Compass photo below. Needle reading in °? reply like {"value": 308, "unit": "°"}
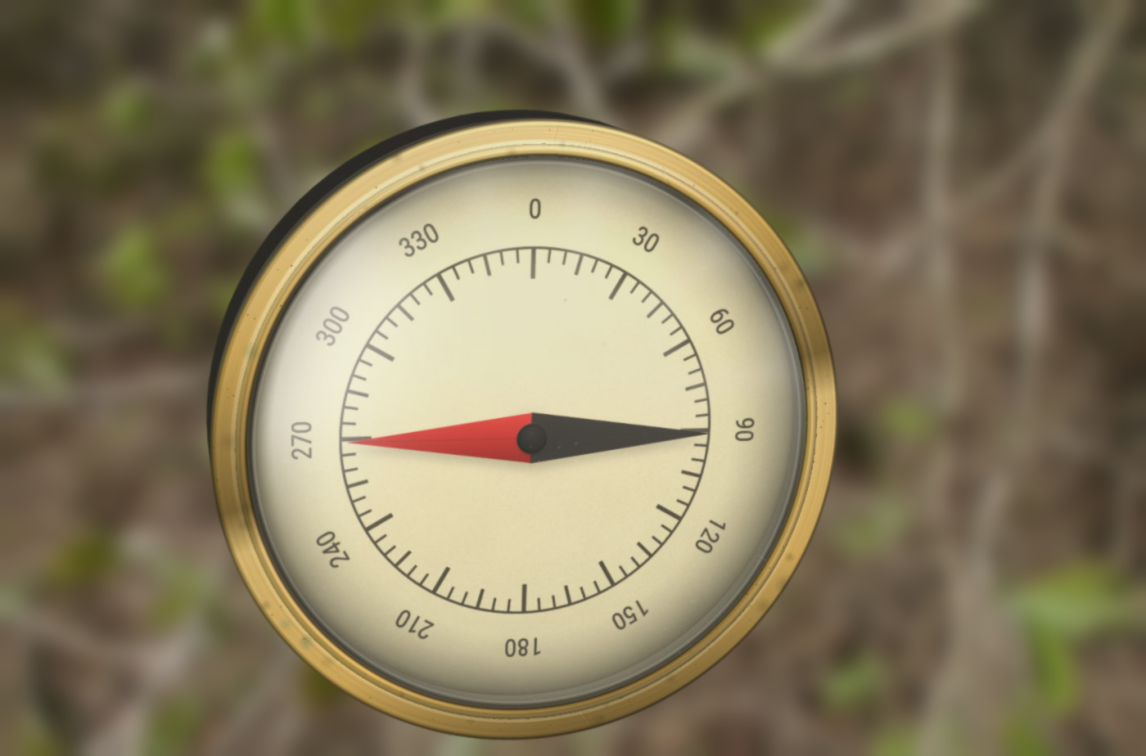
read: {"value": 270, "unit": "°"}
